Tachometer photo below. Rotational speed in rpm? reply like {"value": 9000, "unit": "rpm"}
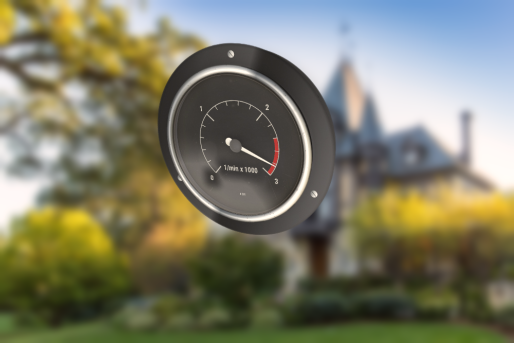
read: {"value": 2800, "unit": "rpm"}
